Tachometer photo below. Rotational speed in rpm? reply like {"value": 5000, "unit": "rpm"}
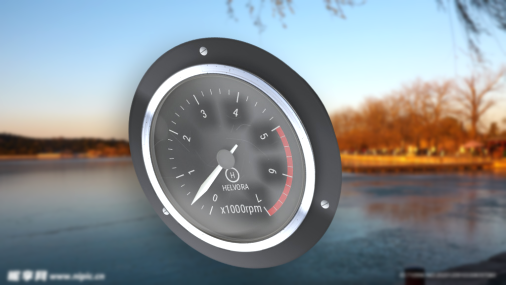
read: {"value": 400, "unit": "rpm"}
